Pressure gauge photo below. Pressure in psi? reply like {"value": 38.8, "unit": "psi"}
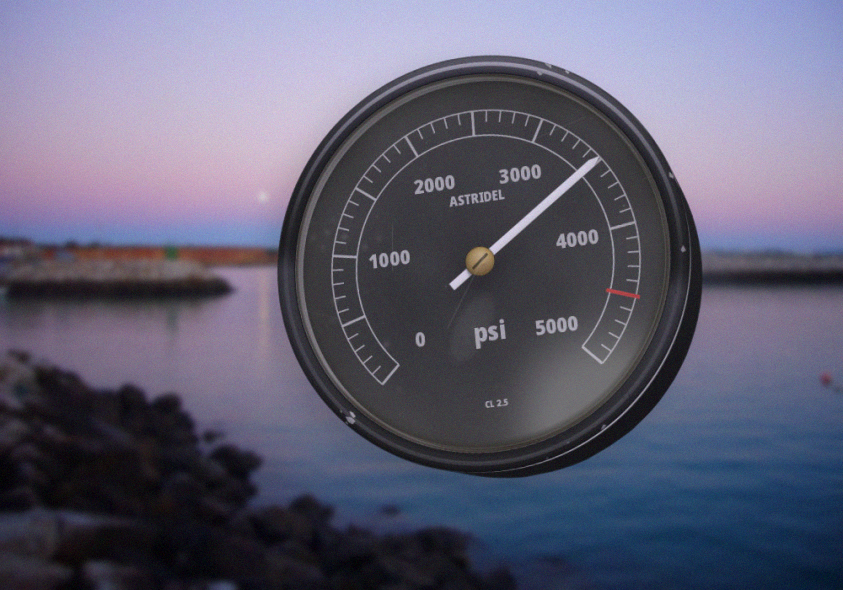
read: {"value": 3500, "unit": "psi"}
